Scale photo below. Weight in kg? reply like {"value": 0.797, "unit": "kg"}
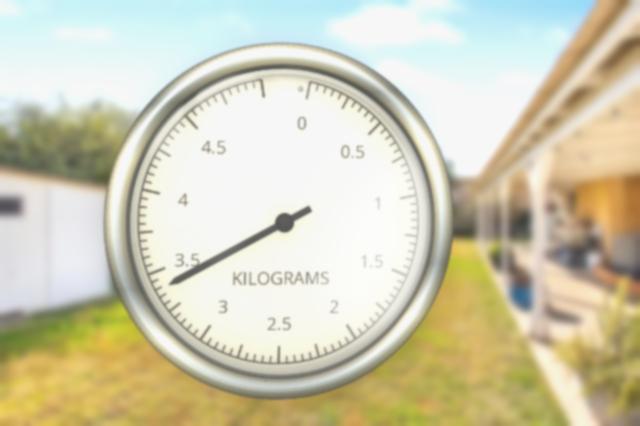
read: {"value": 3.4, "unit": "kg"}
